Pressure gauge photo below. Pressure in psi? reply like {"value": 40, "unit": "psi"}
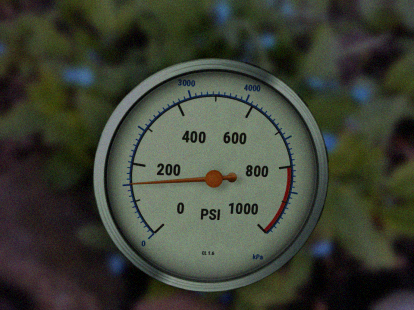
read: {"value": 150, "unit": "psi"}
